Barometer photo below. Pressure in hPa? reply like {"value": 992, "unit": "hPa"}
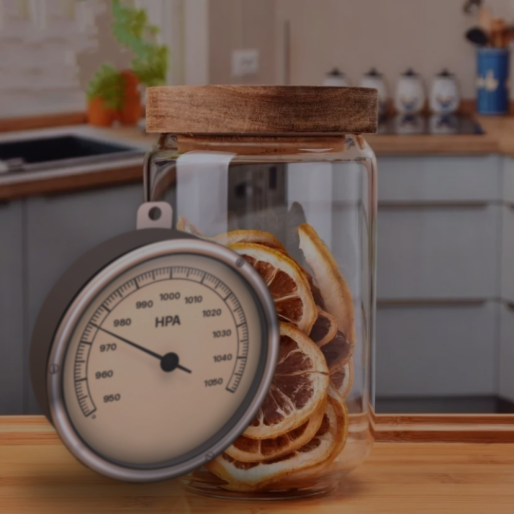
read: {"value": 975, "unit": "hPa"}
